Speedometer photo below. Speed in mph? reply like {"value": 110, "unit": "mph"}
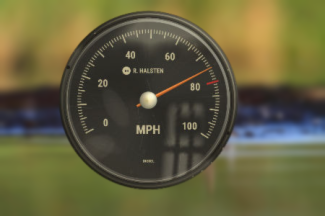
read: {"value": 75, "unit": "mph"}
